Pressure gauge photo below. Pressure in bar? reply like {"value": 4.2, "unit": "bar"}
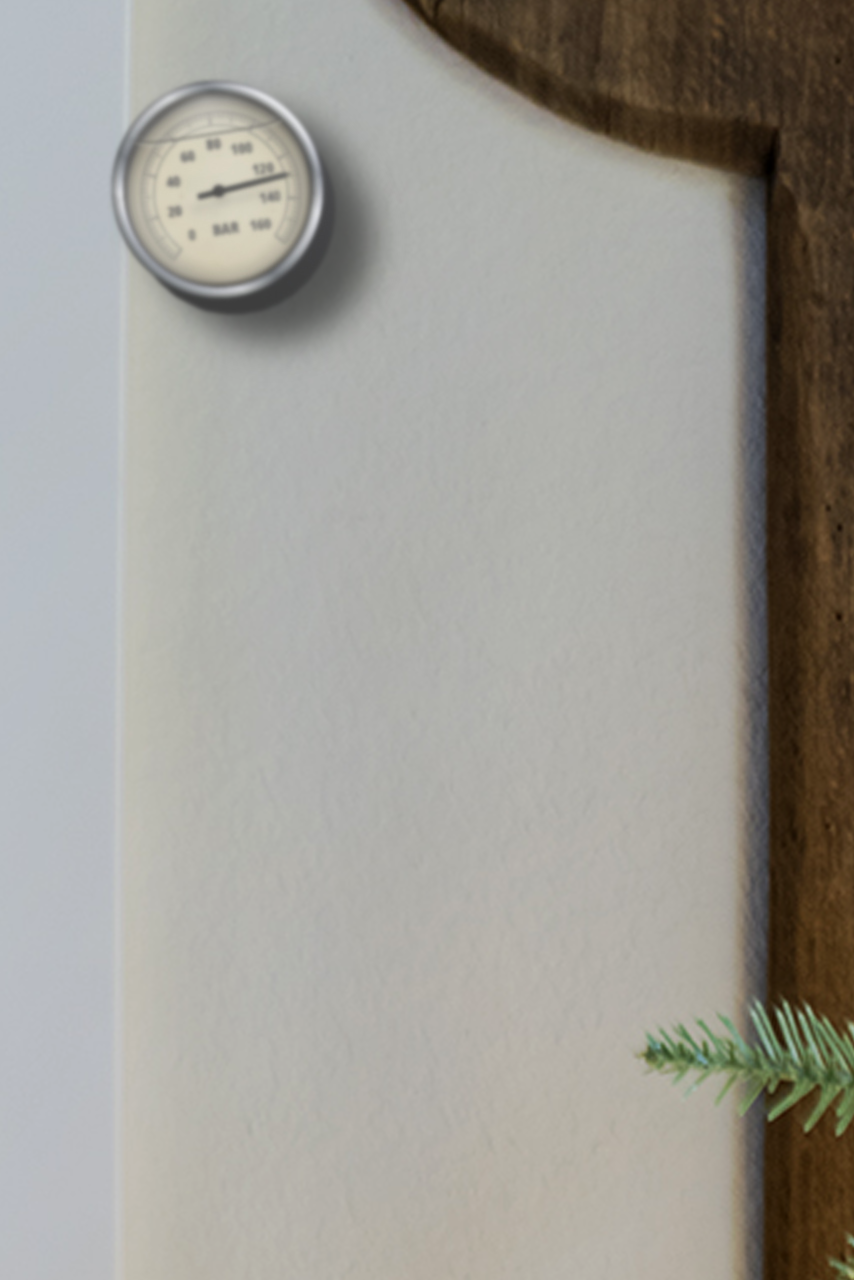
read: {"value": 130, "unit": "bar"}
